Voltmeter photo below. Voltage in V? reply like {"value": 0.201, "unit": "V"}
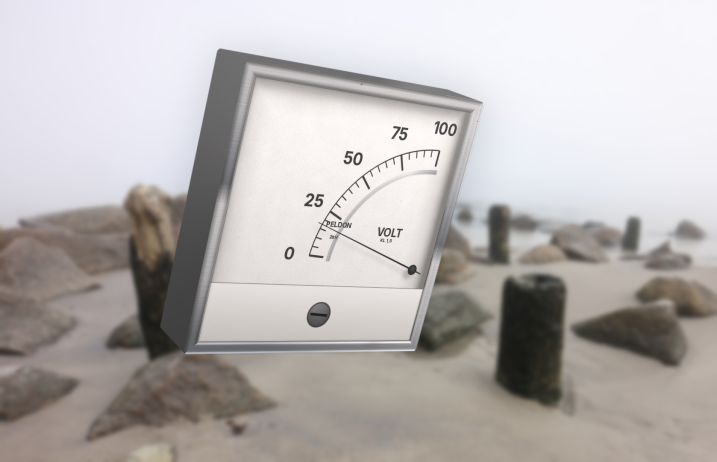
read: {"value": 17.5, "unit": "V"}
